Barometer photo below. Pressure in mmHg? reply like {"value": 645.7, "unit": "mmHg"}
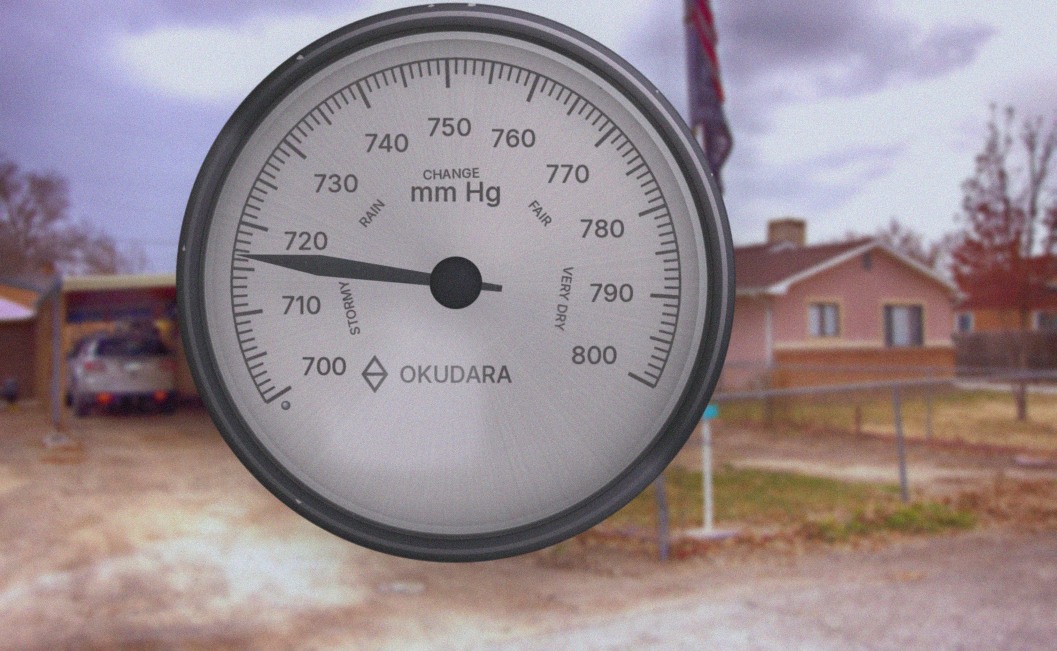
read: {"value": 716.5, "unit": "mmHg"}
